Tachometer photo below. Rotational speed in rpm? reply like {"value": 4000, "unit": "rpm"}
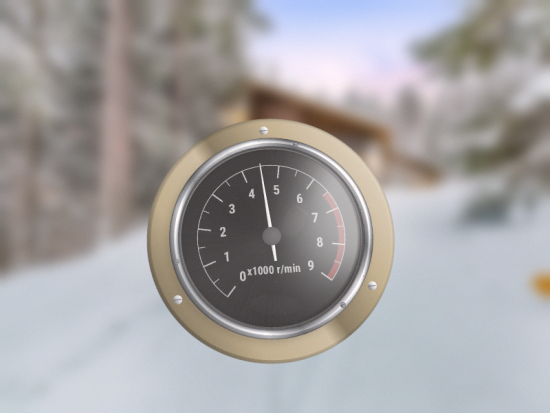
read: {"value": 4500, "unit": "rpm"}
